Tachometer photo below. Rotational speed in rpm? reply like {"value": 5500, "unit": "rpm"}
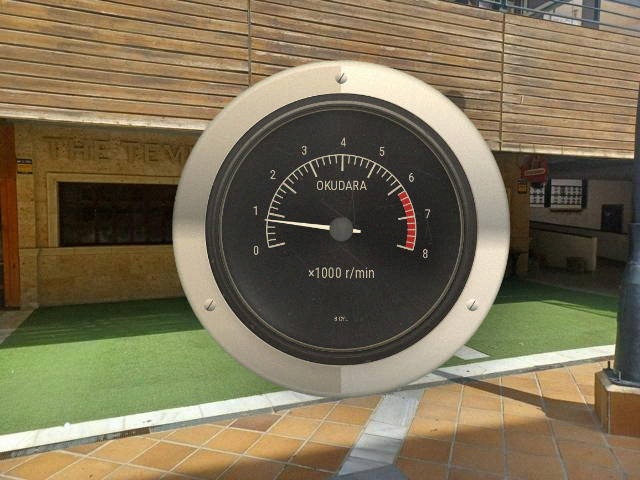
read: {"value": 800, "unit": "rpm"}
